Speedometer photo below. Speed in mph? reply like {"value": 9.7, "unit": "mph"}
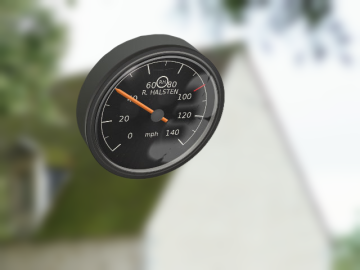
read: {"value": 40, "unit": "mph"}
